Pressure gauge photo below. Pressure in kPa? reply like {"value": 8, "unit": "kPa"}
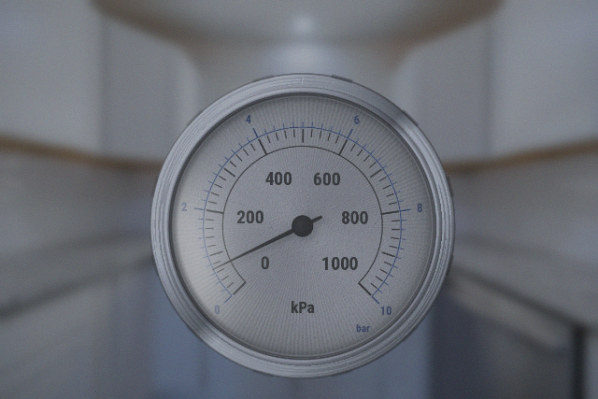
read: {"value": 70, "unit": "kPa"}
